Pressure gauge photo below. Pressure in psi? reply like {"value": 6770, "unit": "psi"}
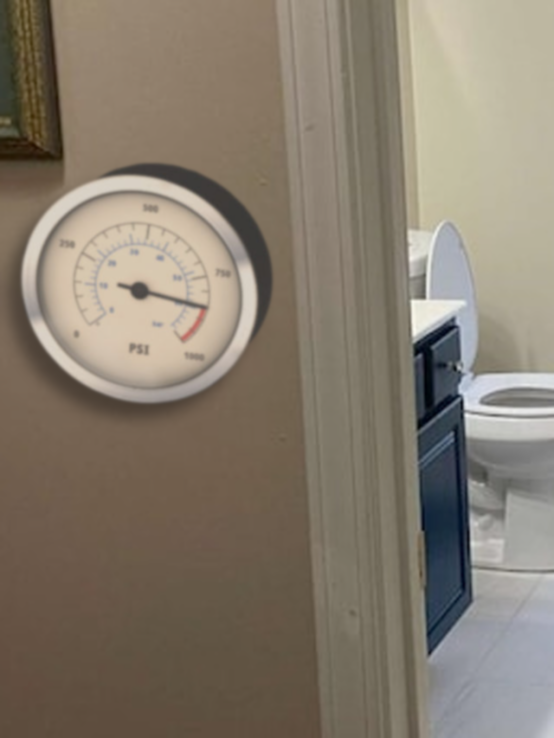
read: {"value": 850, "unit": "psi"}
